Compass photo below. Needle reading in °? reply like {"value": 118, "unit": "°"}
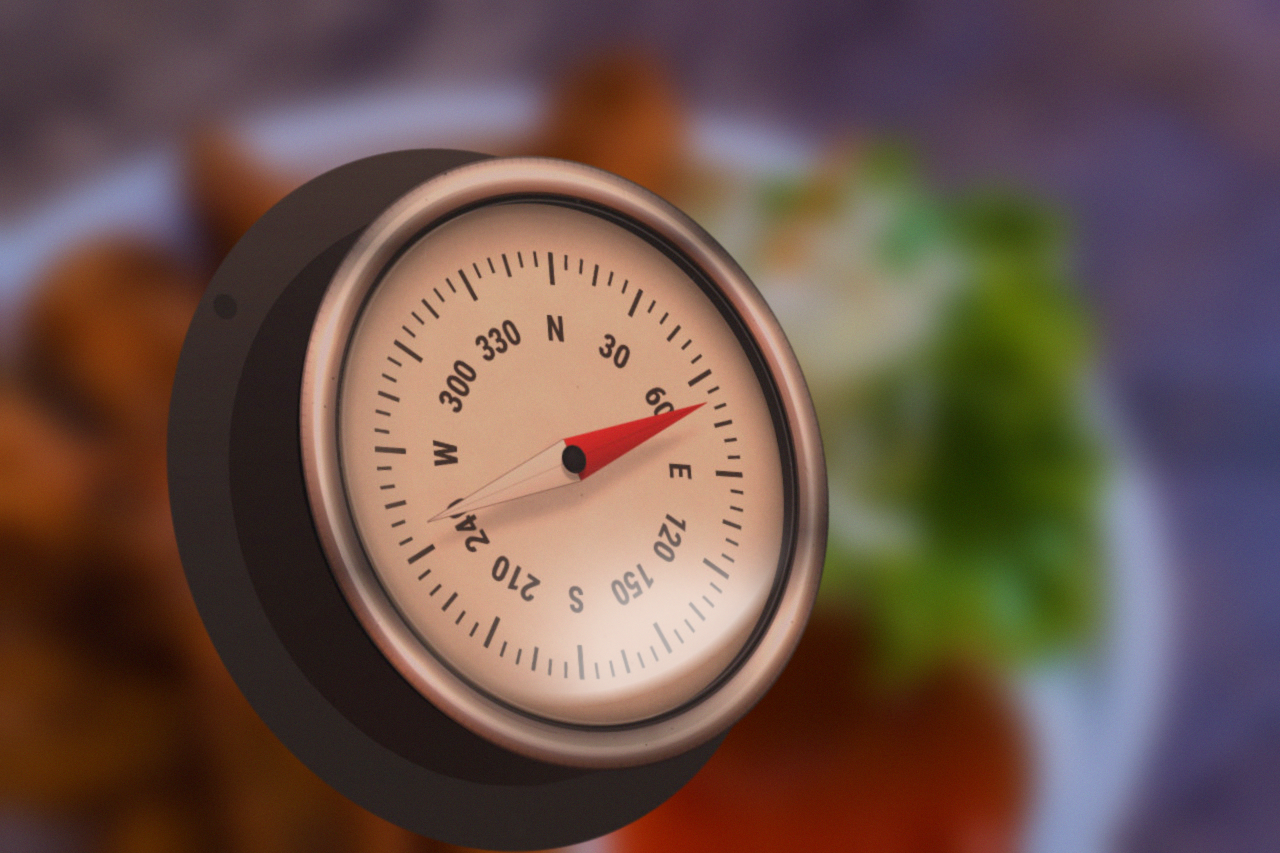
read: {"value": 67.5, "unit": "°"}
